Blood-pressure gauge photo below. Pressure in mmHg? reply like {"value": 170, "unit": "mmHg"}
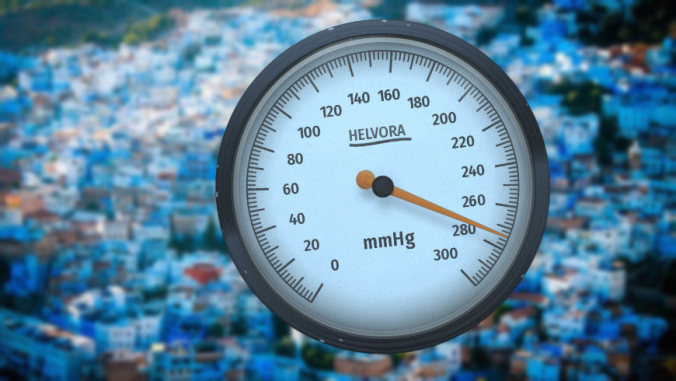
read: {"value": 274, "unit": "mmHg"}
